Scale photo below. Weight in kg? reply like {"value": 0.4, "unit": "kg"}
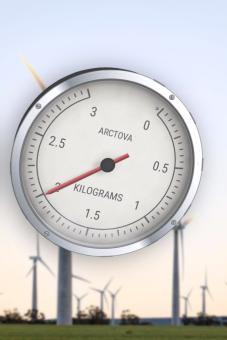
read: {"value": 2, "unit": "kg"}
